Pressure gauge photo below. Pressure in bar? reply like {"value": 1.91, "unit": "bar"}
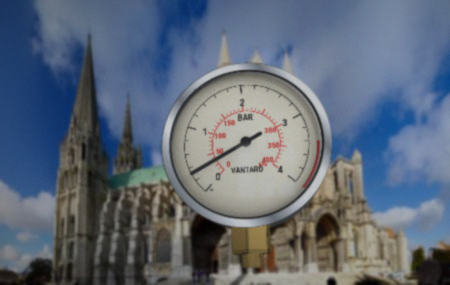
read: {"value": 0.3, "unit": "bar"}
